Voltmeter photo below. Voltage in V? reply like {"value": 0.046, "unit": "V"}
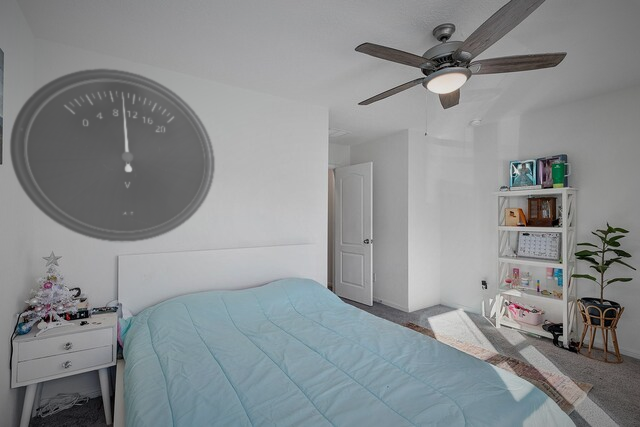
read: {"value": 10, "unit": "V"}
